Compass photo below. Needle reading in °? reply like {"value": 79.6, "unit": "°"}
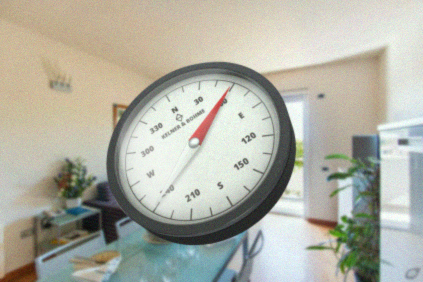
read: {"value": 60, "unit": "°"}
